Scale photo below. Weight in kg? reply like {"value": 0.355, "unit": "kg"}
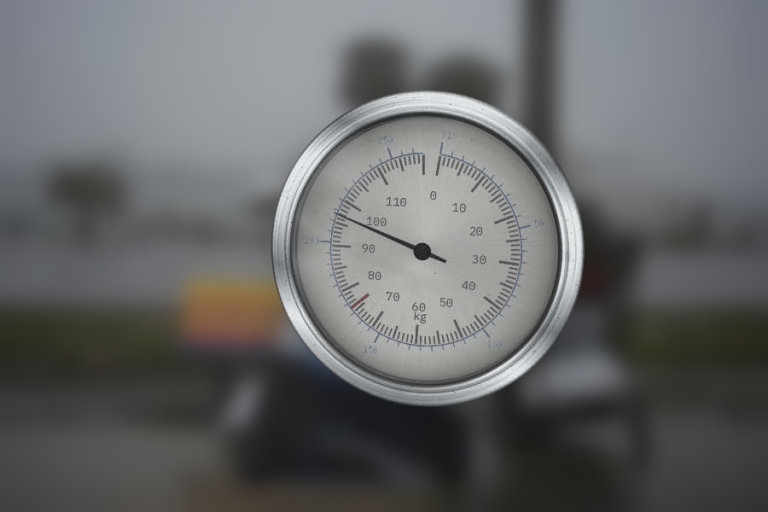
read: {"value": 97, "unit": "kg"}
